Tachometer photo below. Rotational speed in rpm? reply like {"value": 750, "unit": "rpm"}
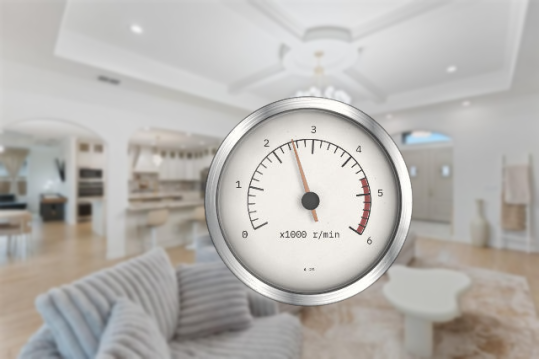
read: {"value": 2500, "unit": "rpm"}
